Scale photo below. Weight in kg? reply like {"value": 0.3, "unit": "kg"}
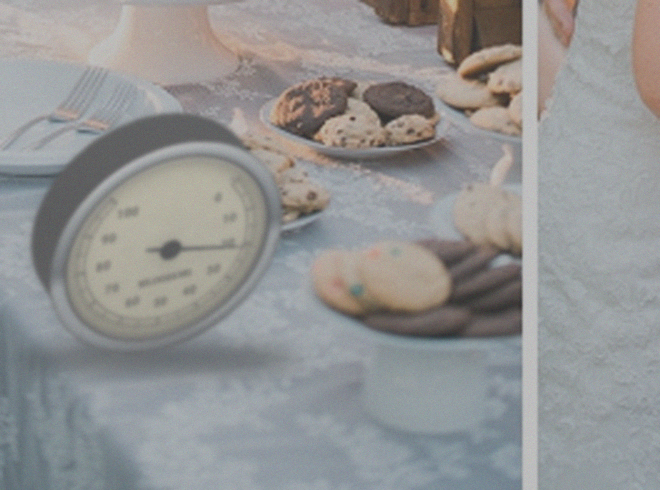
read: {"value": 20, "unit": "kg"}
